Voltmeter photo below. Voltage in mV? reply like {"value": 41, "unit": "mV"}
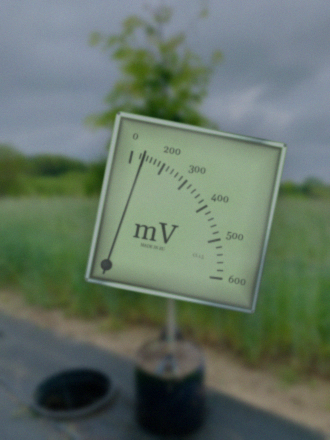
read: {"value": 100, "unit": "mV"}
